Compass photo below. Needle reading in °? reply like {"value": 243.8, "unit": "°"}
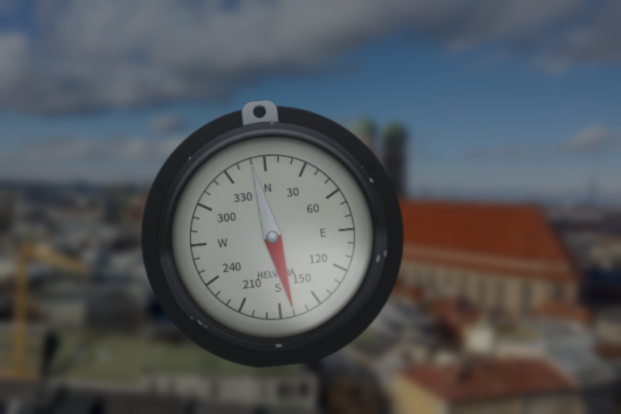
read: {"value": 170, "unit": "°"}
